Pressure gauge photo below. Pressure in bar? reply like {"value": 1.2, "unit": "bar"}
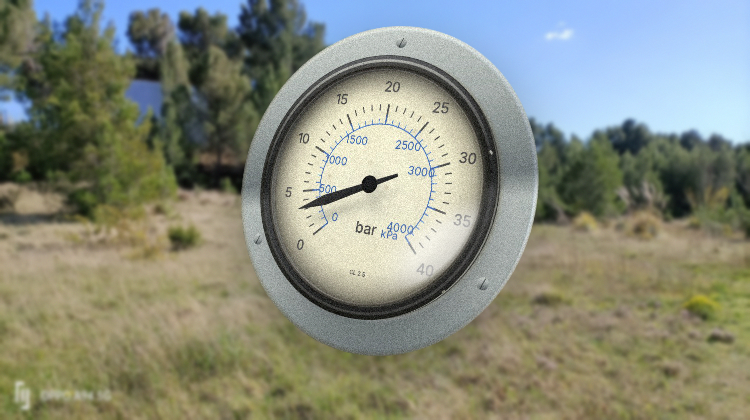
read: {"value": 3, "unit": "bar"}
